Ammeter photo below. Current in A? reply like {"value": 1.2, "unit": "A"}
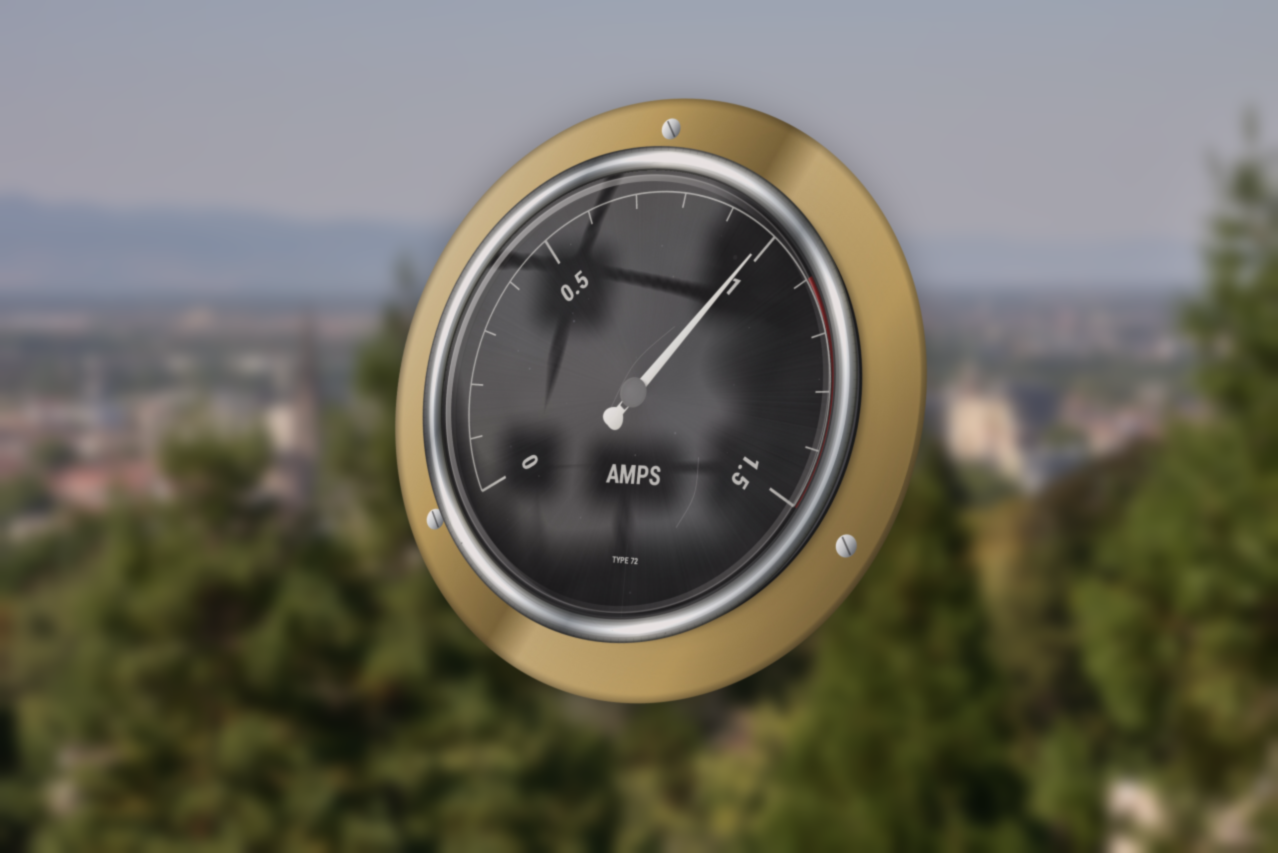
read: {"value": 1, "unit": "A"}
